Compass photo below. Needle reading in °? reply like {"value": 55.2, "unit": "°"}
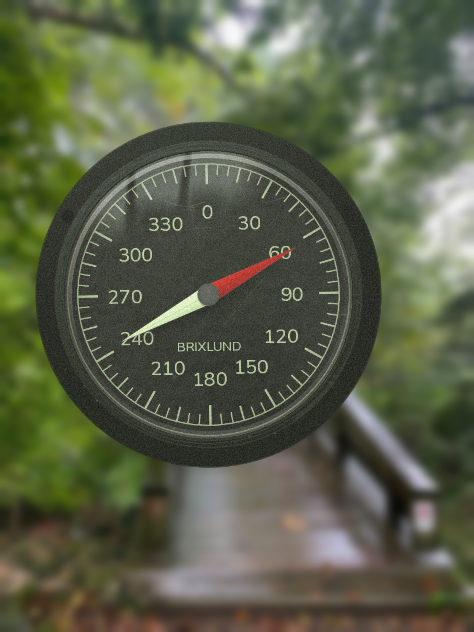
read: {"value": 62.5, "unit": "°"}
